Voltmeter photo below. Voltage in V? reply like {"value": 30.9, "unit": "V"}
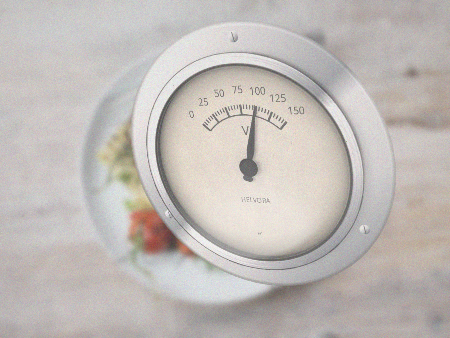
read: {"value": 100, "unit": "V"}
